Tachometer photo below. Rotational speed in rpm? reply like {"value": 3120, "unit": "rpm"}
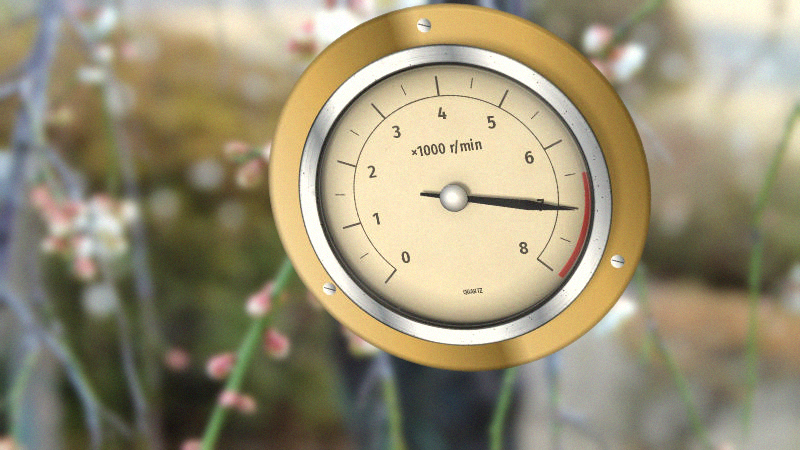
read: {"value": 7000, "unit": "rpm"}
